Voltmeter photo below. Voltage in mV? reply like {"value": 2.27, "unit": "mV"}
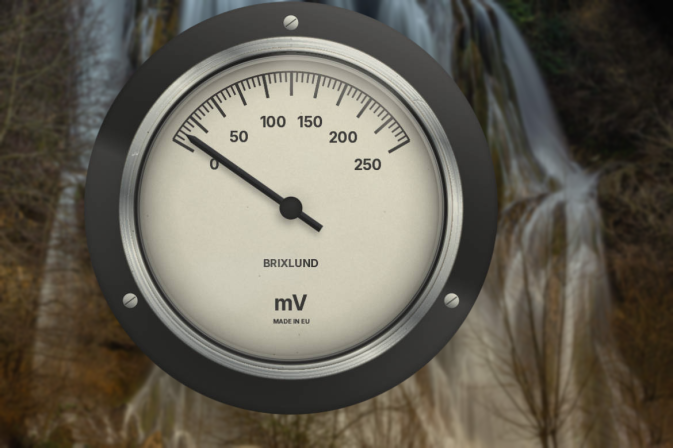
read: {"value": 10, "unit": "mV"}
